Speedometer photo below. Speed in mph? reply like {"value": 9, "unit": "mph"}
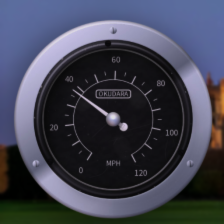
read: {"value": 37.5, "unit": "mph"}
